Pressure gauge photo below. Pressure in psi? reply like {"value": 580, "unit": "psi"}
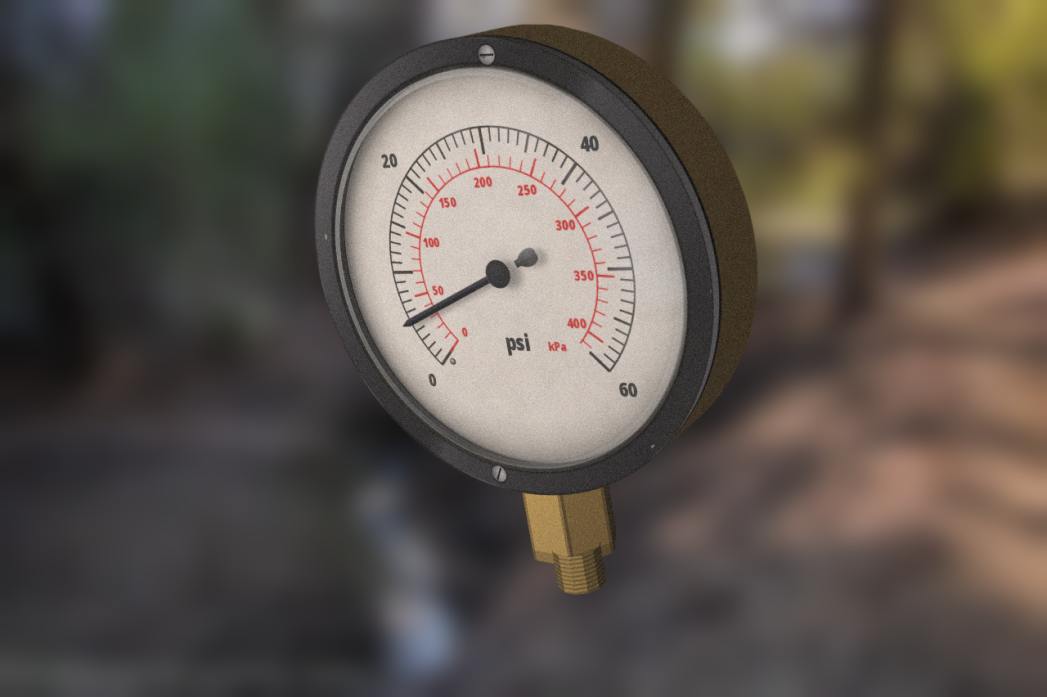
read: {"value": 5, "unit": "psi"}
